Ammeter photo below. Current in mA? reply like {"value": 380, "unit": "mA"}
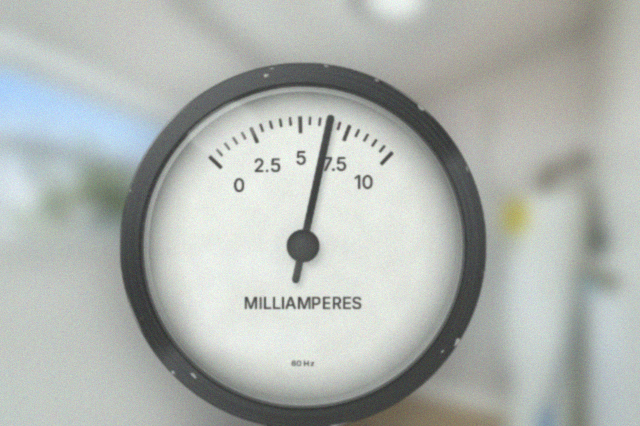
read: {"value": 6.5, "unit": "mA"}
